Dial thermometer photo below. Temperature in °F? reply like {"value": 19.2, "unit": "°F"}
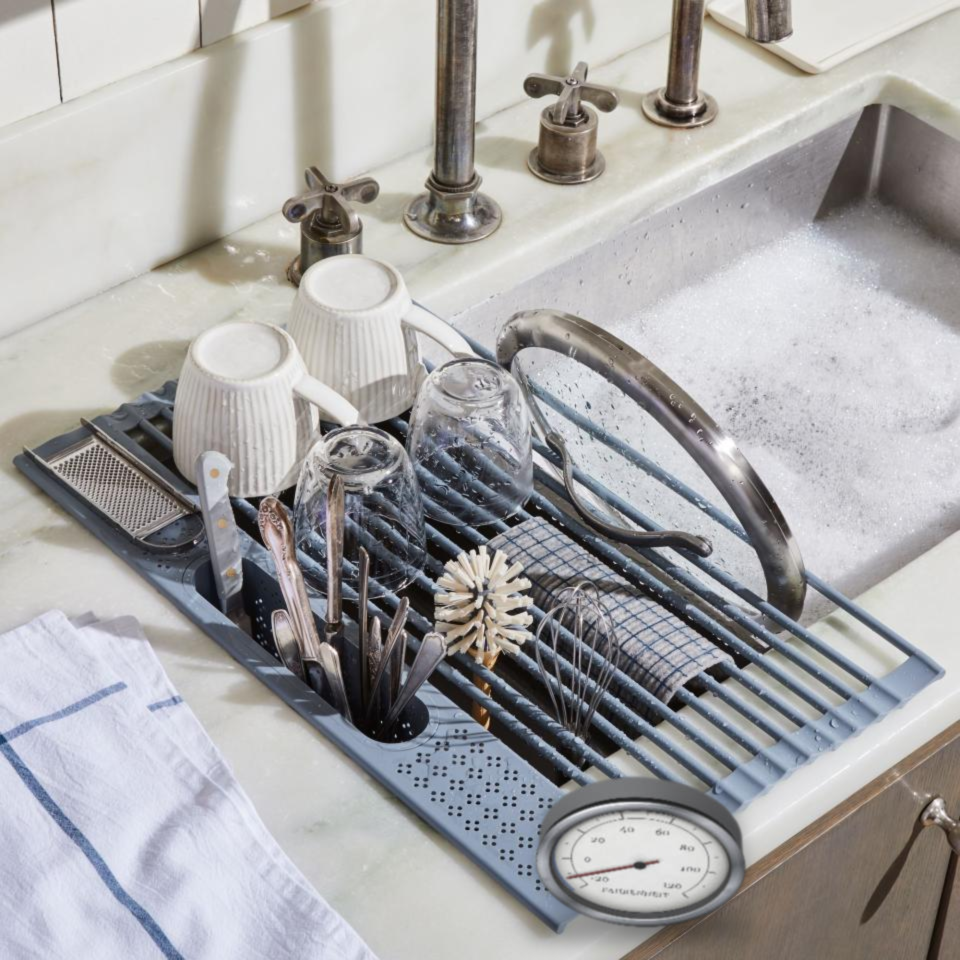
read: {"value": -10, "unit": "°F"}
